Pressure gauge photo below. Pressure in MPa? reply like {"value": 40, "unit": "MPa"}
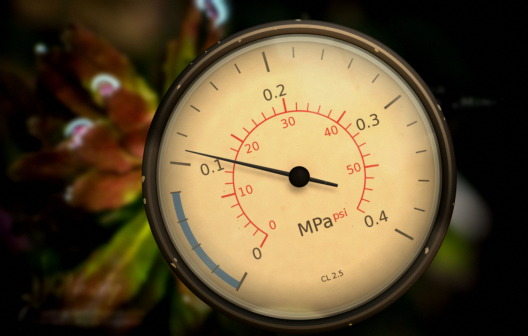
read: {"value": 0.11, "unit": "MPa"}
